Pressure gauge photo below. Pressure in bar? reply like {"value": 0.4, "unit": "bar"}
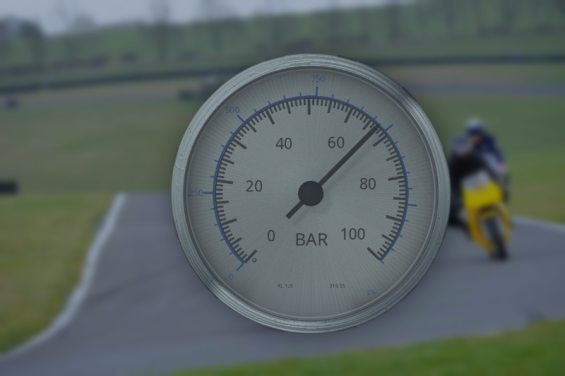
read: {"value": 67, "unit": "bar"}
